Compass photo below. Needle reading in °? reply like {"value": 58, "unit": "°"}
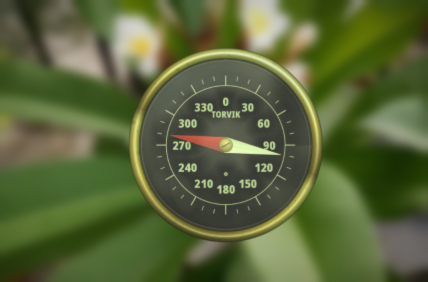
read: {"value": 280, "unit": "°"}
